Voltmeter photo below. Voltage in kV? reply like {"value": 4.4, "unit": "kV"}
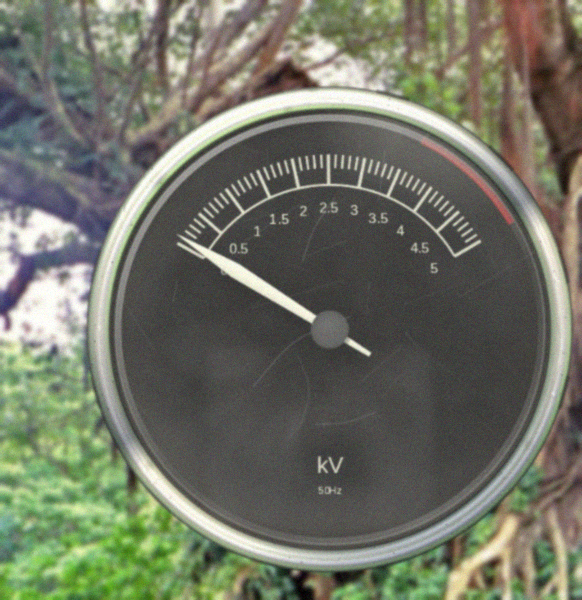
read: {"value": 0.1, "unit": "kV"}
